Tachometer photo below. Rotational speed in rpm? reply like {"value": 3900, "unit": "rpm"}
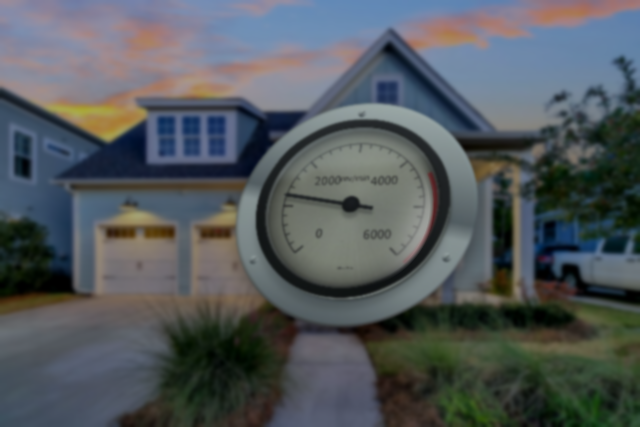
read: {"value": 1200, "unit": "rpm"}
